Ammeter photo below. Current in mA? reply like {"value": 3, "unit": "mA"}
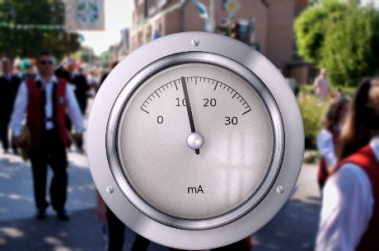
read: {"value": 12, "unit": "mA"}
